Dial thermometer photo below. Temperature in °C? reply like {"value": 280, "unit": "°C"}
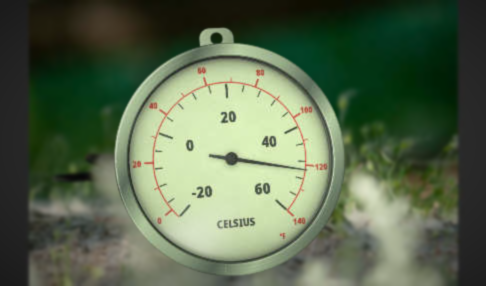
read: {"value": 50, "unit": "°C"}
